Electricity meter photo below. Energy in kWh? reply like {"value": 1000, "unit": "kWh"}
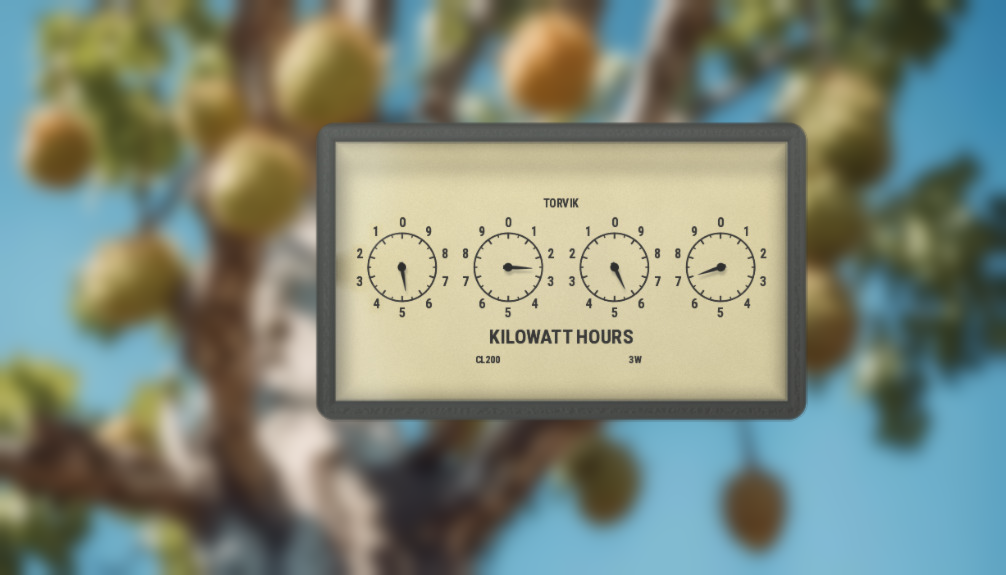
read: {"value": 5257, "unit": "kWh"}
